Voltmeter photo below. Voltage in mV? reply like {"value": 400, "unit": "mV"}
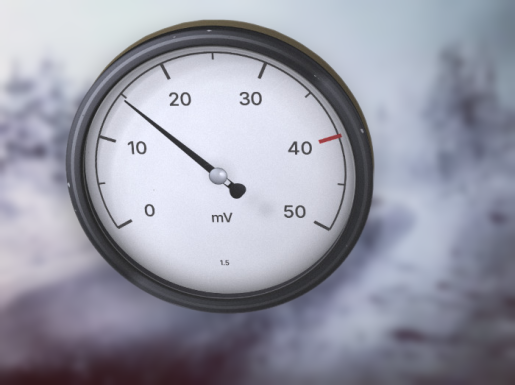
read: {"value": 15, "unit": "mV"}
